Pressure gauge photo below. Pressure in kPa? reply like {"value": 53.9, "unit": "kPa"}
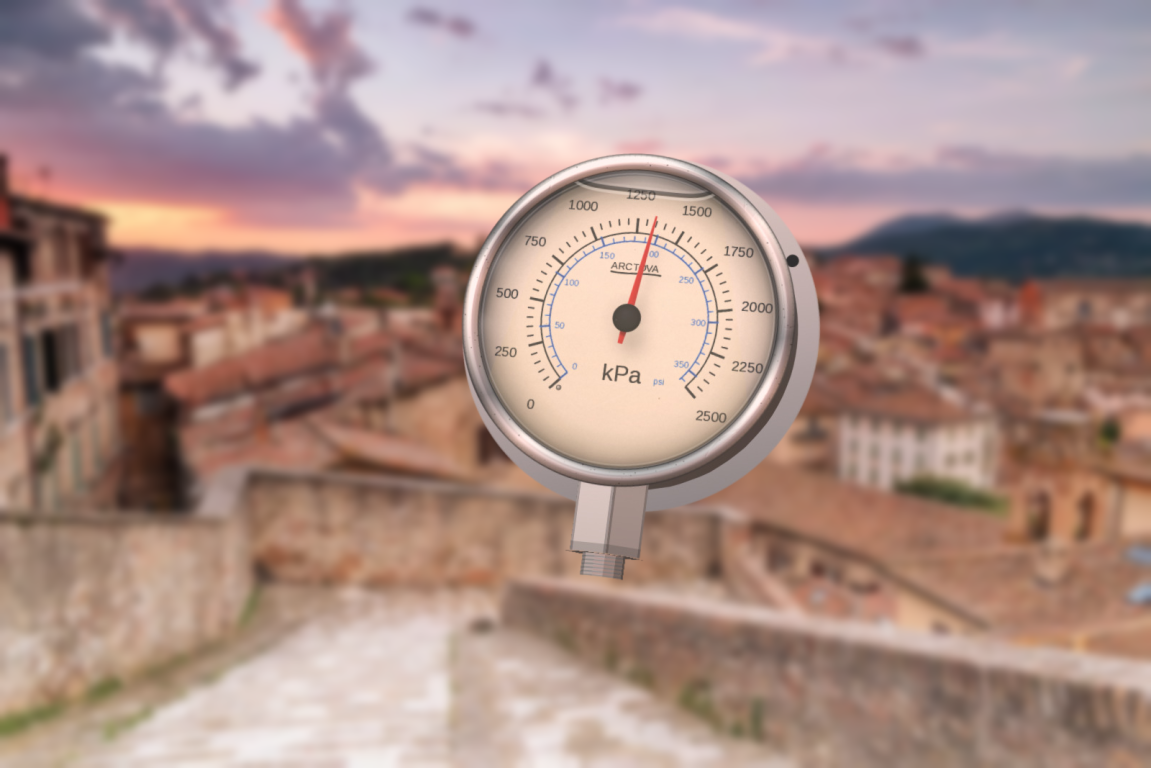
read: {"value": 1350, "unit": "kPa"}
